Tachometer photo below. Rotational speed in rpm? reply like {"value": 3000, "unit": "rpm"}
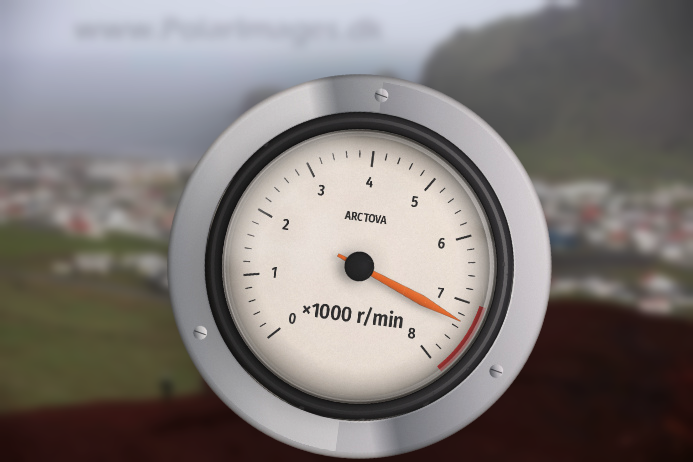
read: {"value": 7300, "unit": "rpm"}
